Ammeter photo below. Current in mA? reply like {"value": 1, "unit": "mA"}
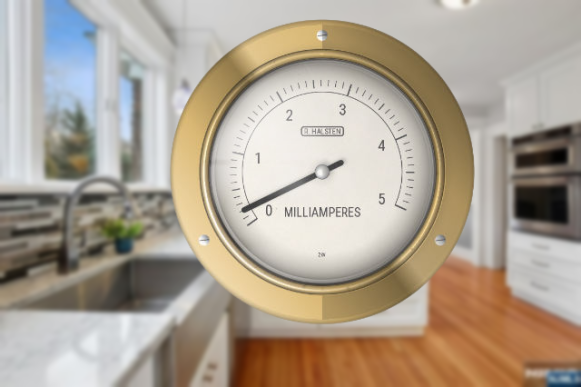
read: {"value": 0.2, "unit": "mA"}
